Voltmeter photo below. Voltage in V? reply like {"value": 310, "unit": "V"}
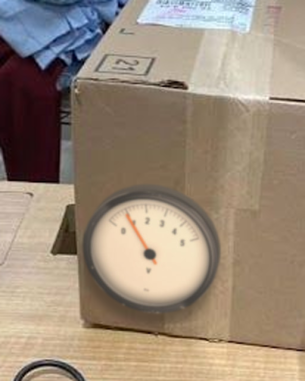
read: {"value": 1, "unit": "V"}
